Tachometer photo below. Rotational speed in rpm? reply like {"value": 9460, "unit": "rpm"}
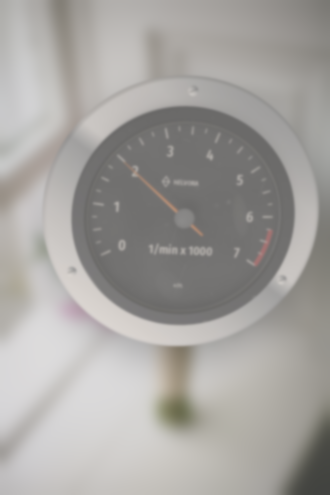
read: {"value": 2000, "unit": "rpm"}
